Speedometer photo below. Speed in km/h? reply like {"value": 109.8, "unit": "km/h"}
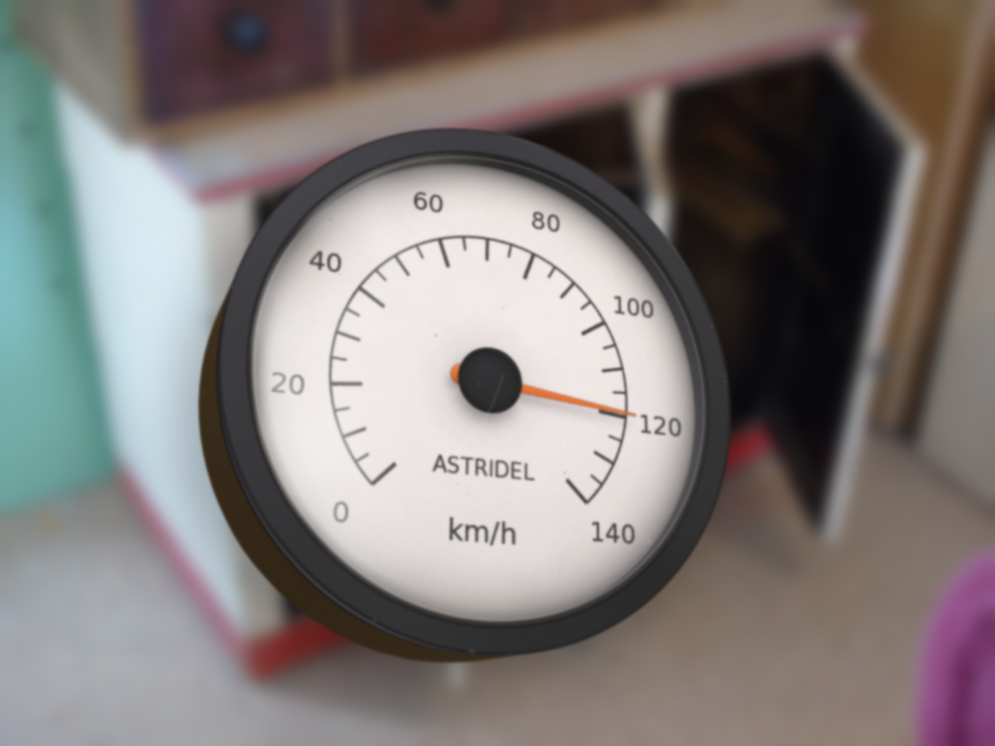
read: {"value": 120, "unit": "km/h"}
